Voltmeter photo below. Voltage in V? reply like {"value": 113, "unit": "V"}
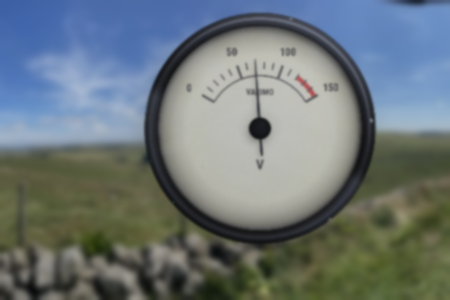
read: {"value": 70, "unit": "V"}
